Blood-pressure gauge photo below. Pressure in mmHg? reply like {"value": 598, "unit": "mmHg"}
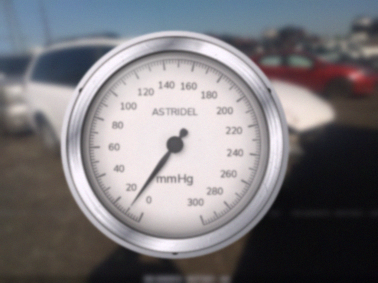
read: {"value": 10, "unit": "mmHg"}
